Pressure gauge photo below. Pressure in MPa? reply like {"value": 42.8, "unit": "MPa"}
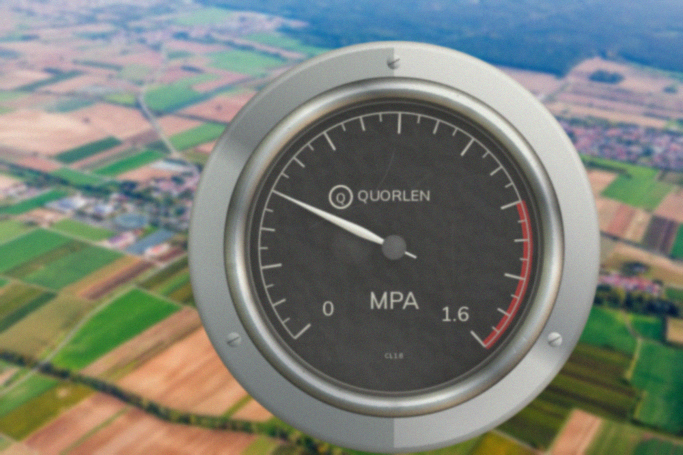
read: {"value": 0.4, "unit": "MPa"}
